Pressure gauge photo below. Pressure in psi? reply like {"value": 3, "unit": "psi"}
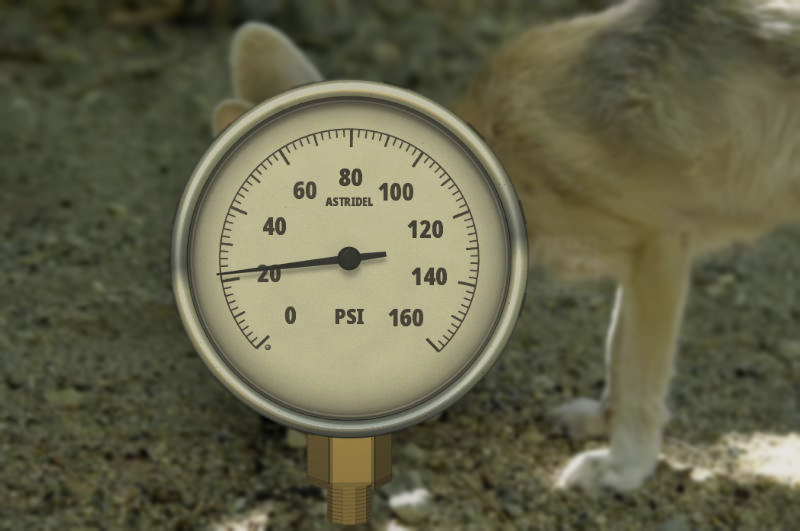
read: {"value": 22, "unit": "psi"}
